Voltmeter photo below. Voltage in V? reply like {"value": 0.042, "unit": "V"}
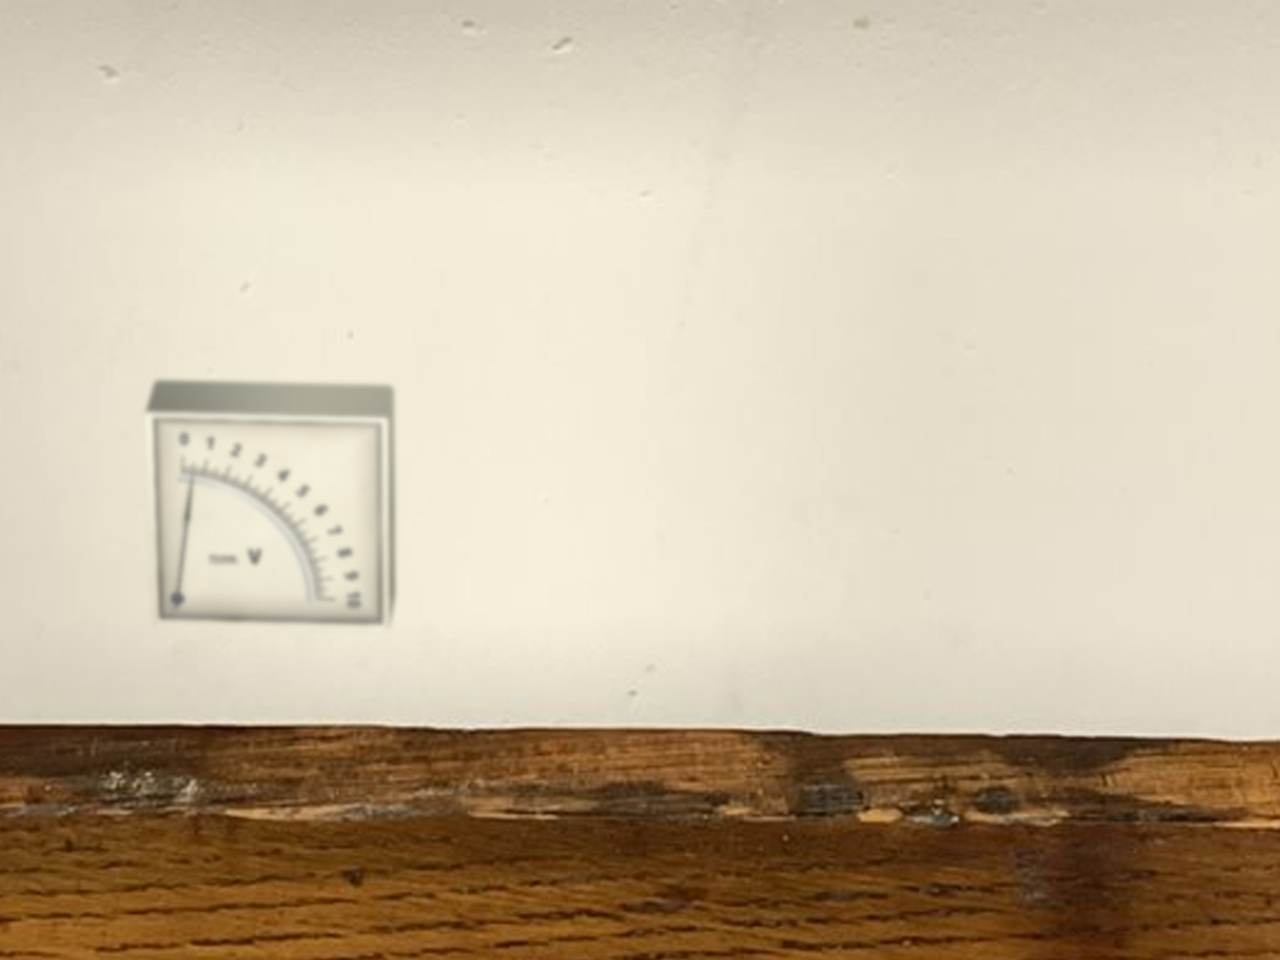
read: {"value": 0.5, "unit": "V"}
